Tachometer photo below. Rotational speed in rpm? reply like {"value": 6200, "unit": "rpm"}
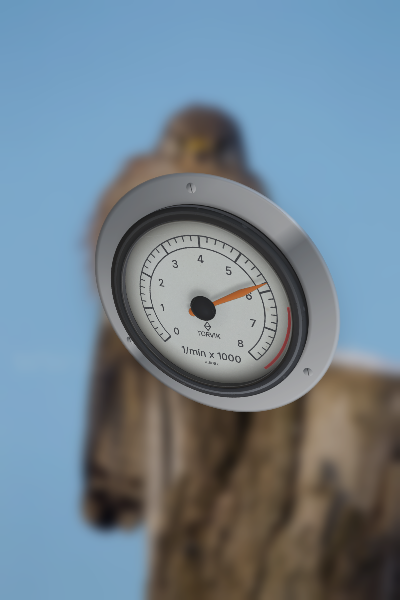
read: {"value": 5800, "unit": "rpm"}
